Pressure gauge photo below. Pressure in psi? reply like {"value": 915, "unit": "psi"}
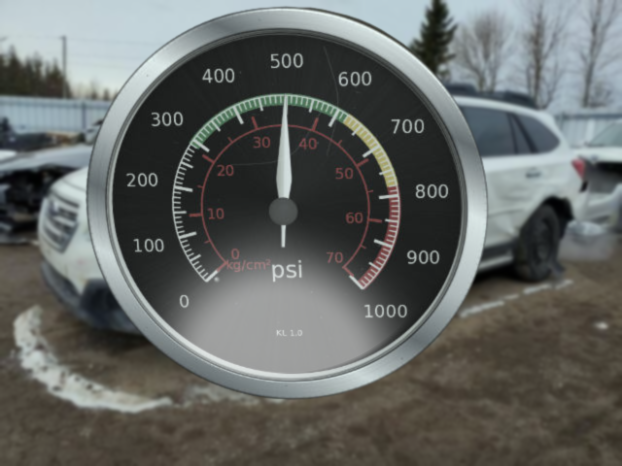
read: {"value": 500, "unit": "psi"}
